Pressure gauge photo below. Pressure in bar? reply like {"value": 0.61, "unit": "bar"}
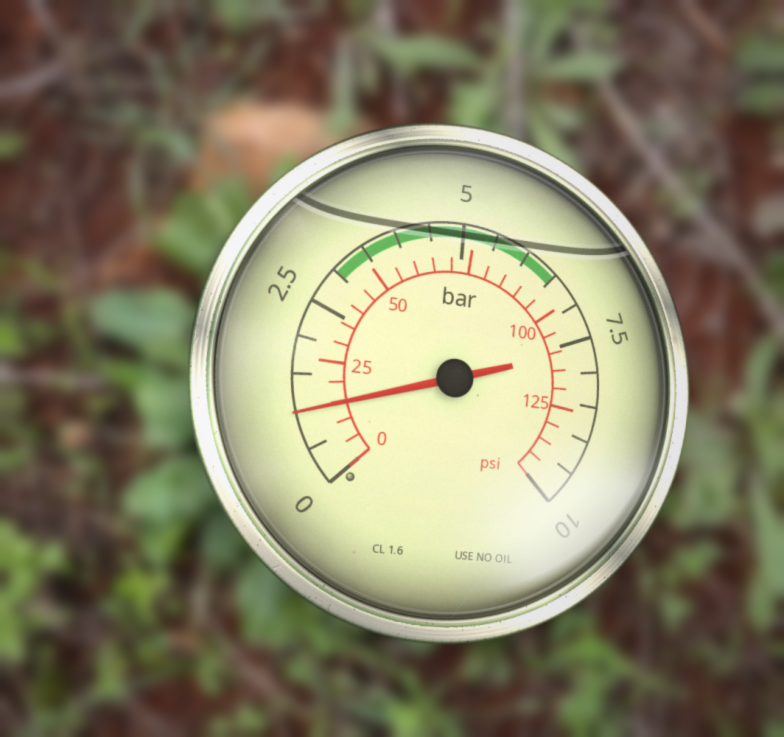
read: {"value": 1, "unit": "bar"}
